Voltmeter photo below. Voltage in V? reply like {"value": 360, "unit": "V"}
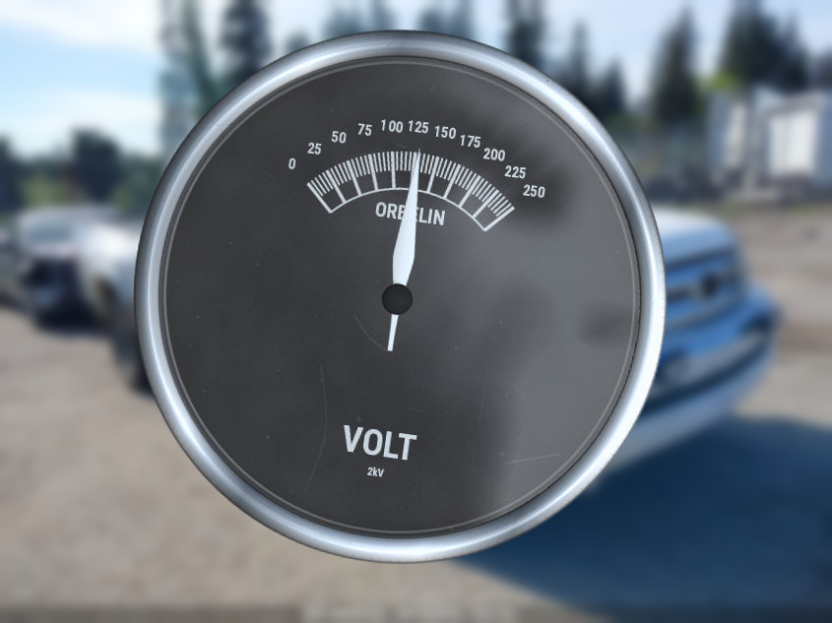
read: {"value": 130, "unit": "V"}
